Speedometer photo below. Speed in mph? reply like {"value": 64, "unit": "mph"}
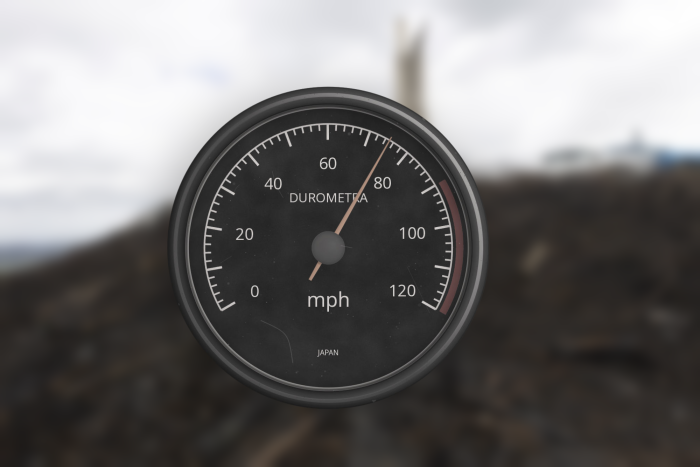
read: {"value": 75, "unit": "mph"}
